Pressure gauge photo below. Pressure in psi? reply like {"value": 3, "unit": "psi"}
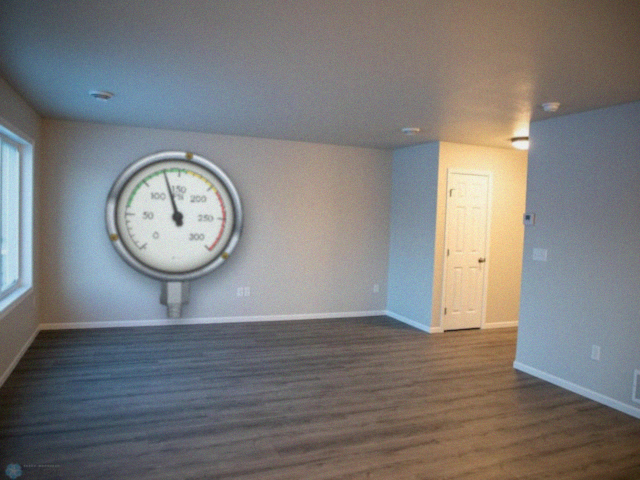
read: {"value": 130, "unit": "psi"}
